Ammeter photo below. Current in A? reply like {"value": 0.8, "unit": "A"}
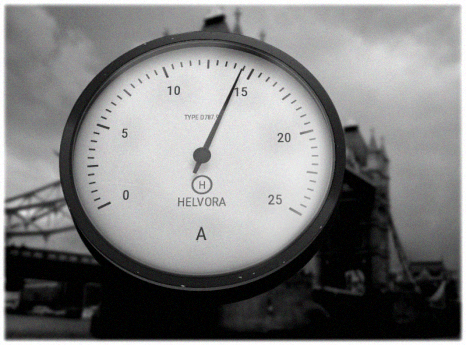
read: {"value": 14.5, "unit": "A"}
